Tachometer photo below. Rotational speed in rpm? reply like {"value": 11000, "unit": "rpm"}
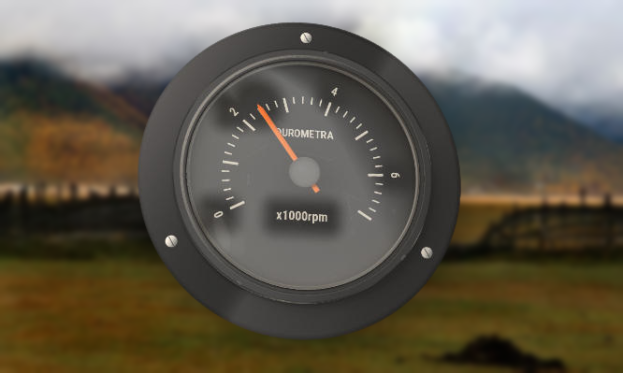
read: {"value": 2400, "unit": "rpm"}
